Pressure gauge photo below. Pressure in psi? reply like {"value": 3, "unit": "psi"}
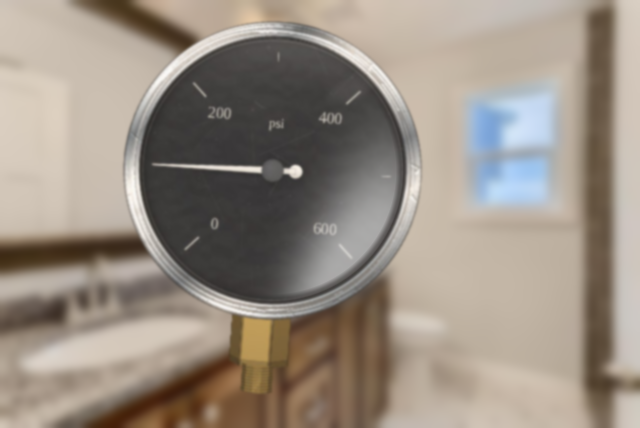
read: {"value": 100, "unit": "psi"}
